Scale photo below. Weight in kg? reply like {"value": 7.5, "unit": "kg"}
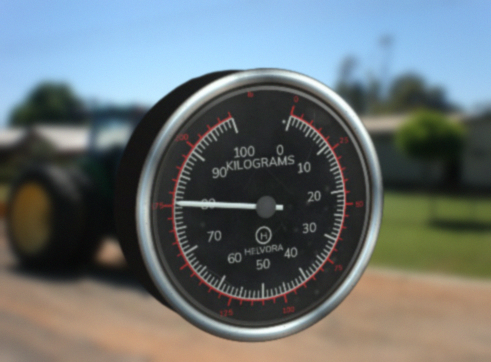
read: {"value": 80, "unit": "kg"}
